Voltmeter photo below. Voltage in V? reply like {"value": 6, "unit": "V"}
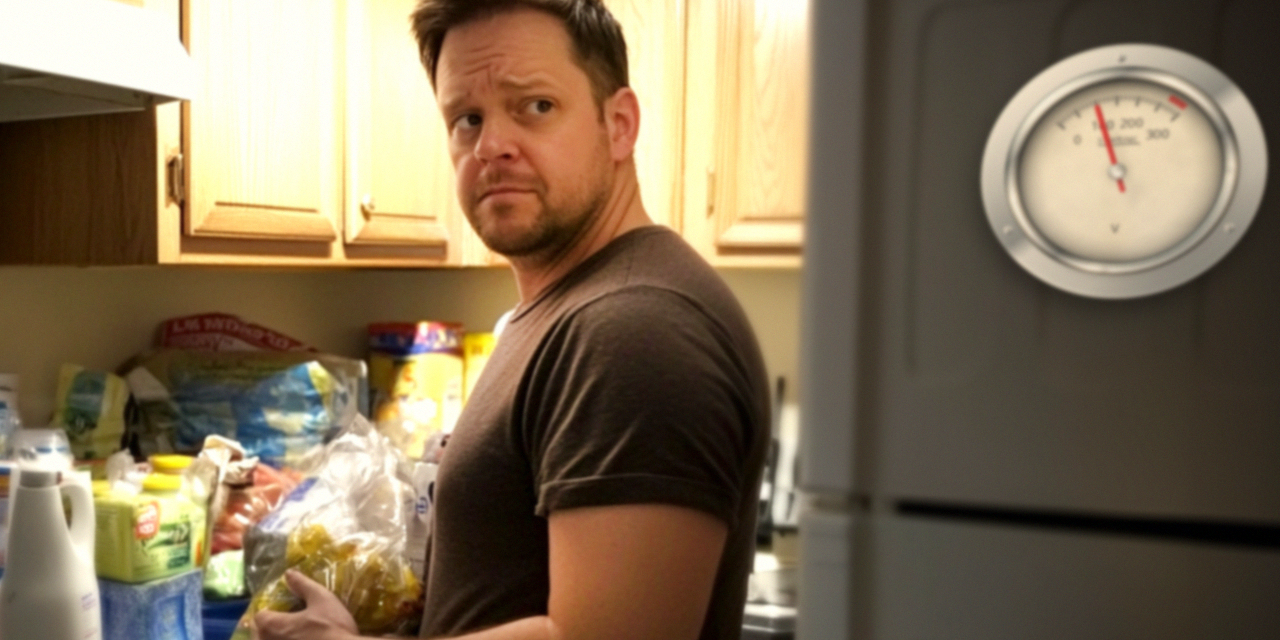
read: {"value": 100, "unit": "V"}
